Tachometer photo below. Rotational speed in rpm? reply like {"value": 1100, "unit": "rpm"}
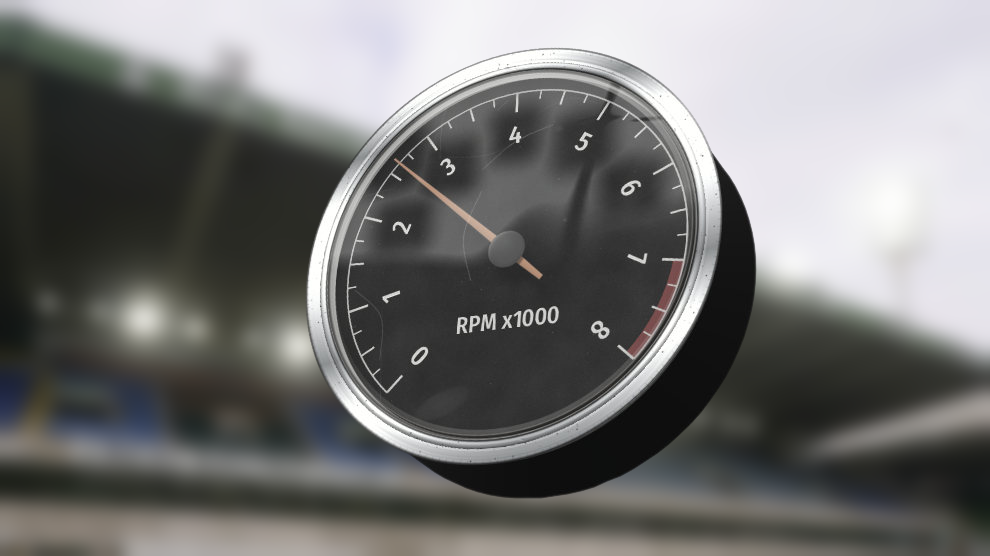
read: {"value": 2625, "unit": "rpm"}
